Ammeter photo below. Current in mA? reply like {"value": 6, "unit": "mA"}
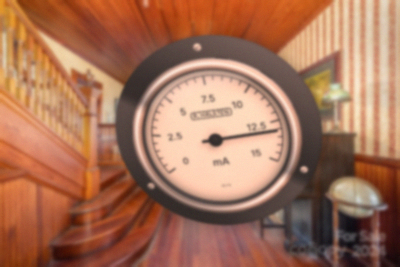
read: {"value": 13, "unit": "mA"}
